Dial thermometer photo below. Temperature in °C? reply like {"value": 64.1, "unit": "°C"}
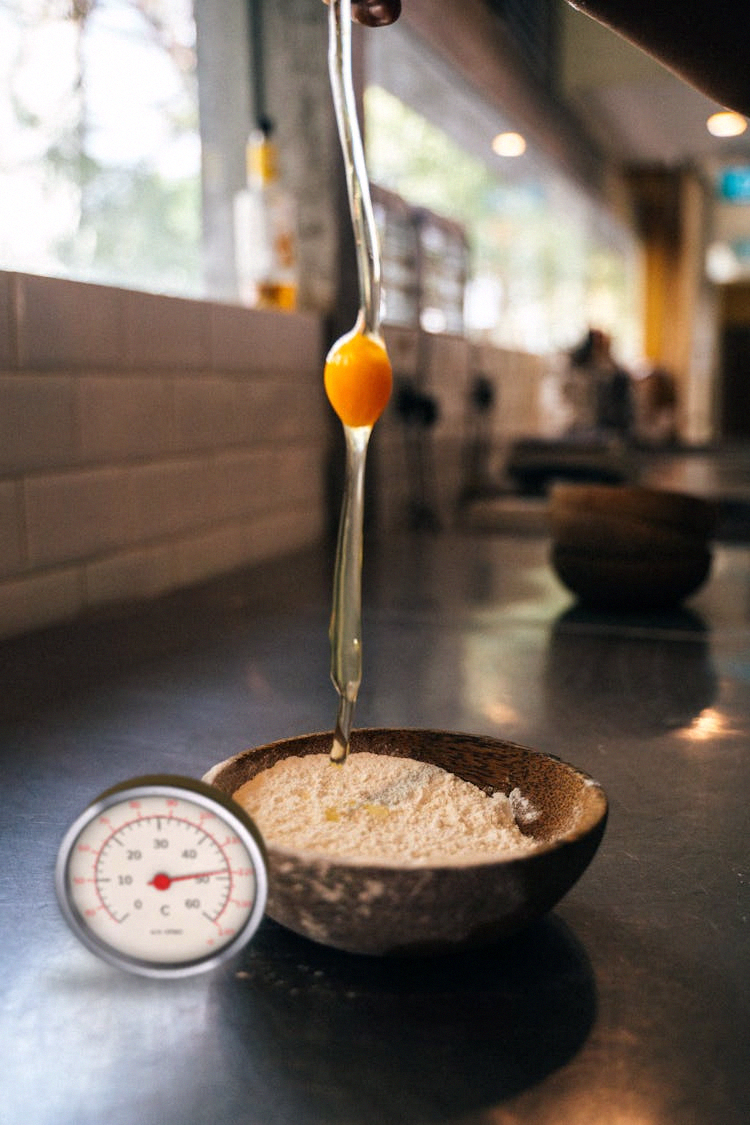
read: {"value": 48, "unit": "°C"}
